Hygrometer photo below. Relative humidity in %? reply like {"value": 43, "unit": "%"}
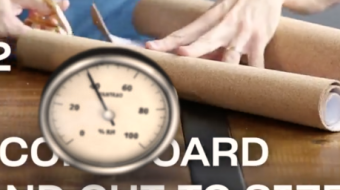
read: {"value": 40, "unit": "%"}
